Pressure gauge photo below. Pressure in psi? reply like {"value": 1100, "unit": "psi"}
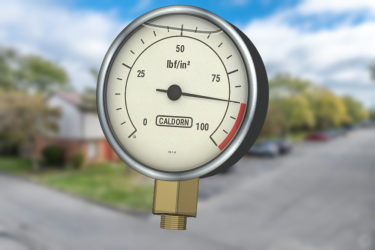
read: {"value": 85, "unit": "psi"}
